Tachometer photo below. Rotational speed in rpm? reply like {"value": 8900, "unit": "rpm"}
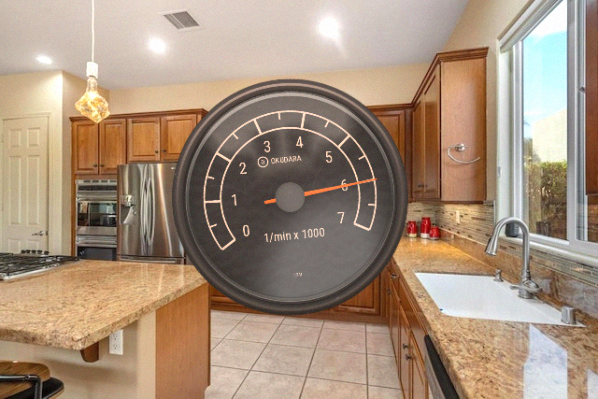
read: {"value": 6000, "unit": "rpm"}
